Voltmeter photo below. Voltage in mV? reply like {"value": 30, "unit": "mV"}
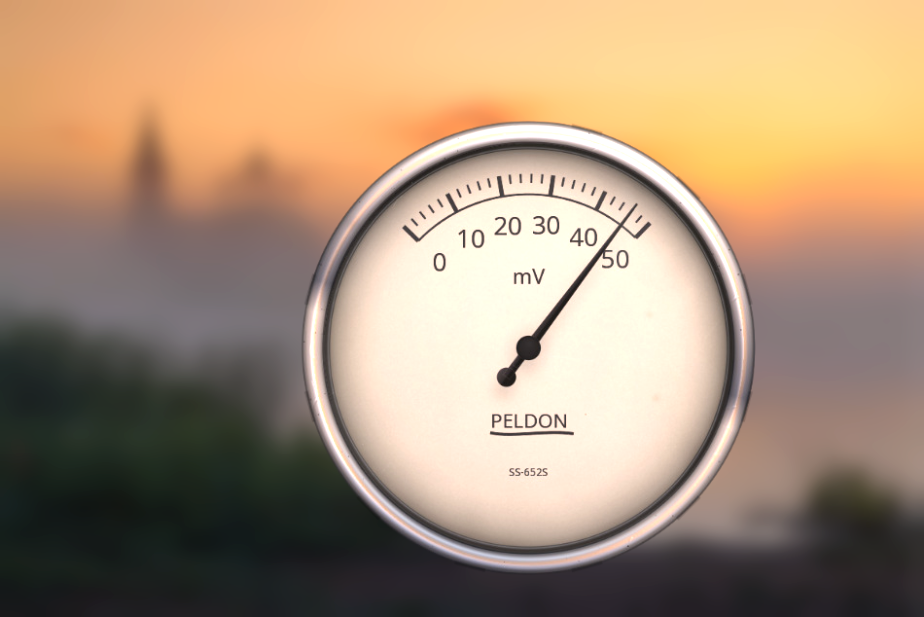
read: {"value": 46, "unit": "mV"}
